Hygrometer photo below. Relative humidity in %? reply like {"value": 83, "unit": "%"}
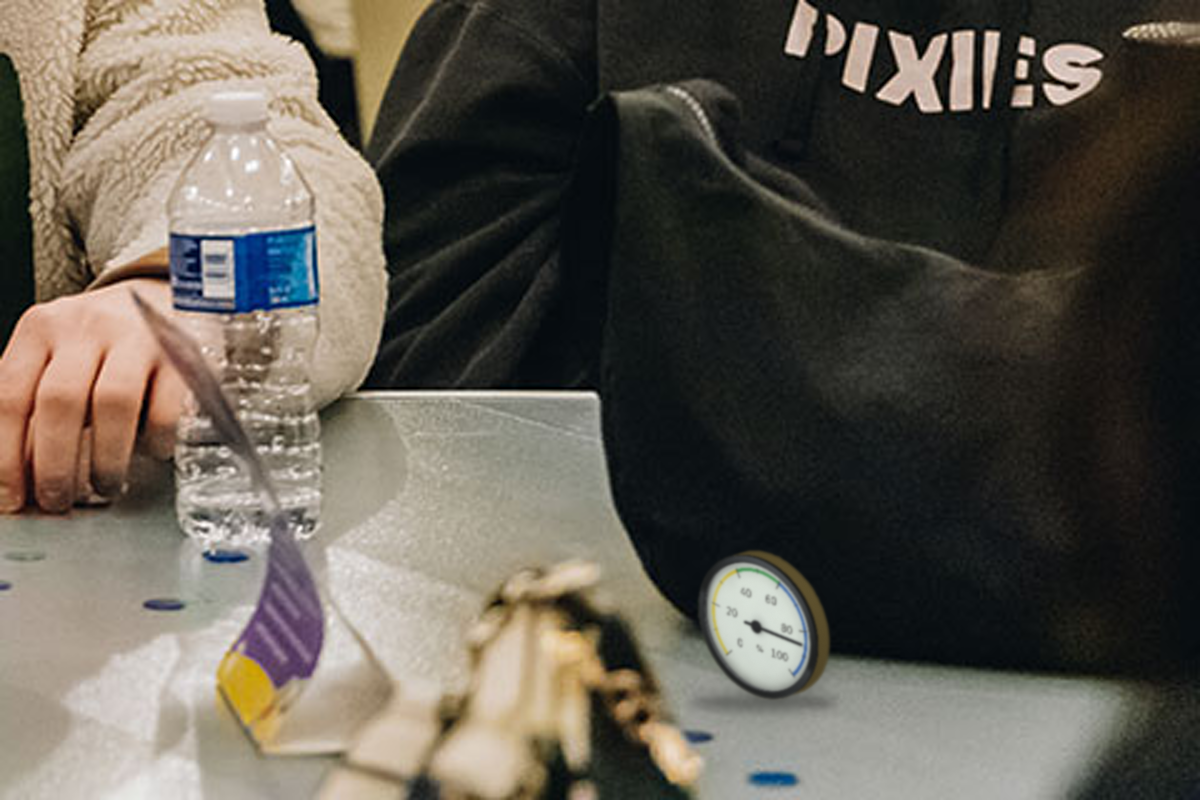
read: {"value": 85, "unit": "%"}
